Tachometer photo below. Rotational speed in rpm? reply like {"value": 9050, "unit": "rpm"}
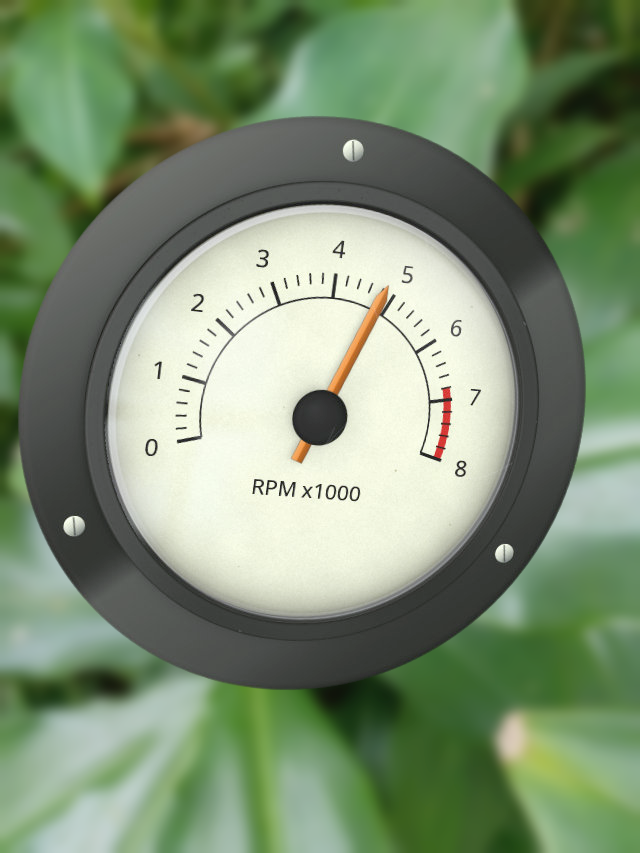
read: {"value": 4800, "unit": "rpm"}
